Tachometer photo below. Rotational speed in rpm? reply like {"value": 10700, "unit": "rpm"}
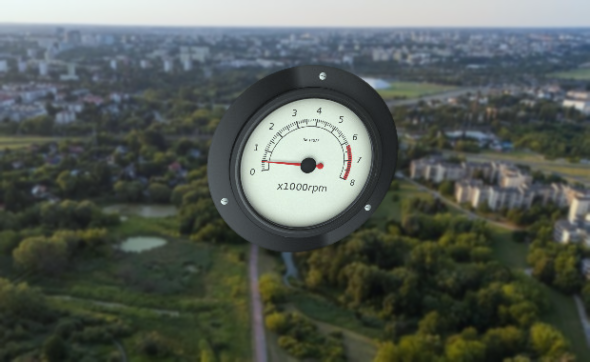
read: {"value": 500, "unit": "rpm"}
